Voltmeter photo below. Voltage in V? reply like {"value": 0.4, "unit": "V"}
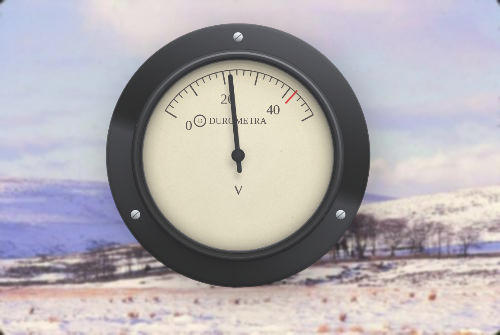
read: {"value": 22, "unit": "V"}
